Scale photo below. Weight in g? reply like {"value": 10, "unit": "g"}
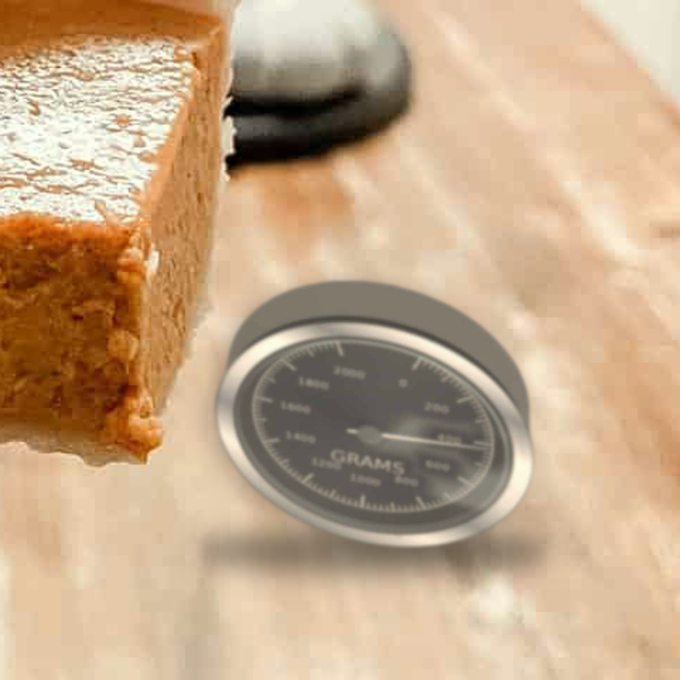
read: {"value": 400, "unit": "g"}
